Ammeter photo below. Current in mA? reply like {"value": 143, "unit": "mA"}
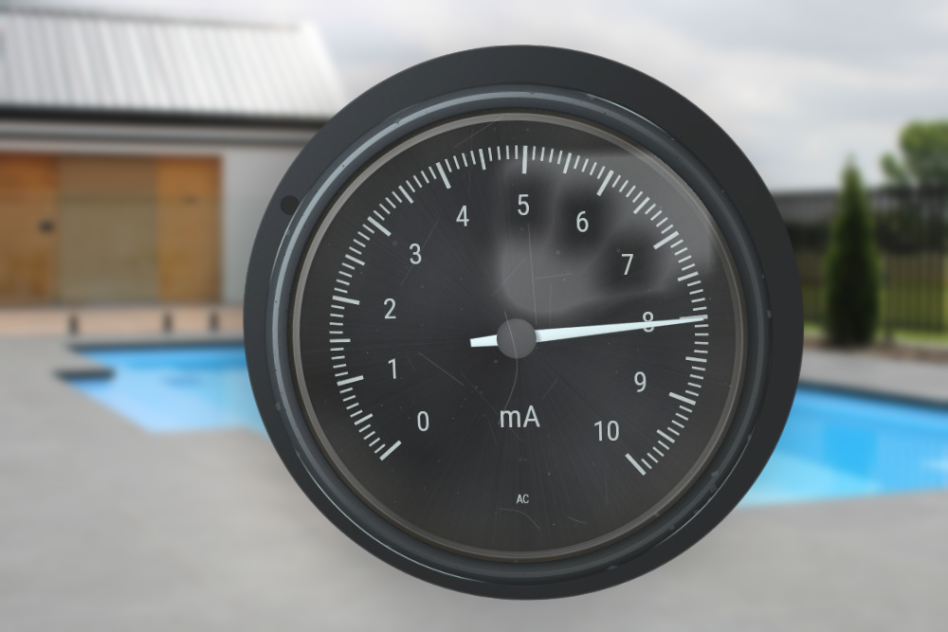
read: {"value": 8, "unit": "mA"}
